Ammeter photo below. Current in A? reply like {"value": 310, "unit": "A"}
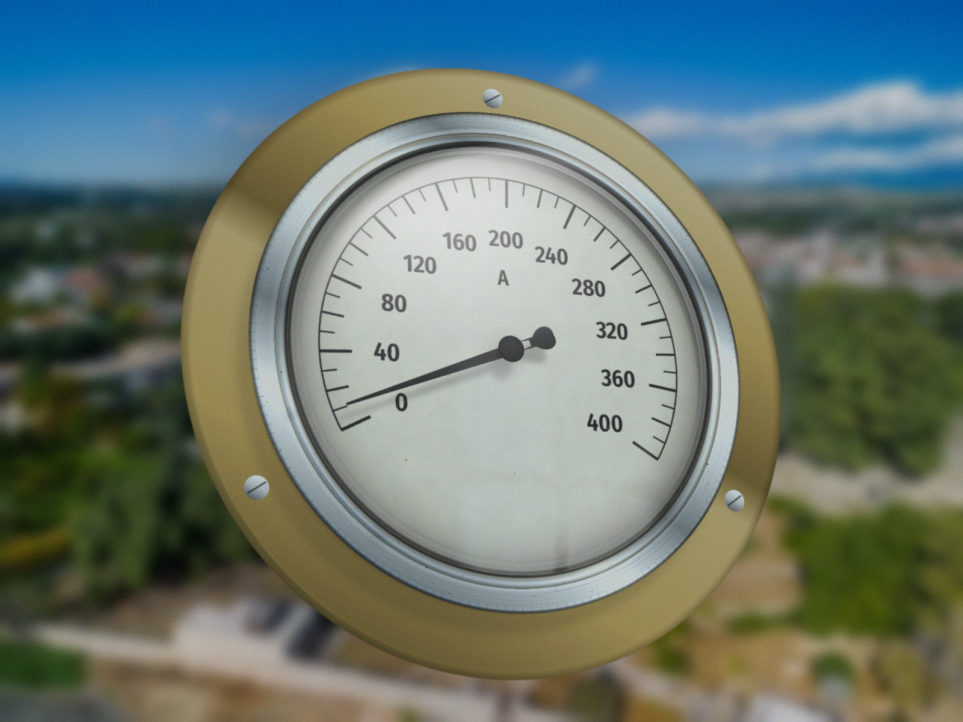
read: {"value": 10, "unit": "A"}
